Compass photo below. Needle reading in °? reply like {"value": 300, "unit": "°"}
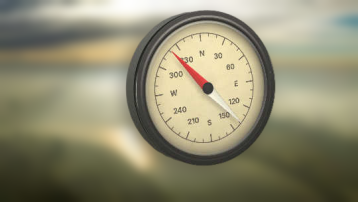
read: {"value": 320, "unit": "°"}
